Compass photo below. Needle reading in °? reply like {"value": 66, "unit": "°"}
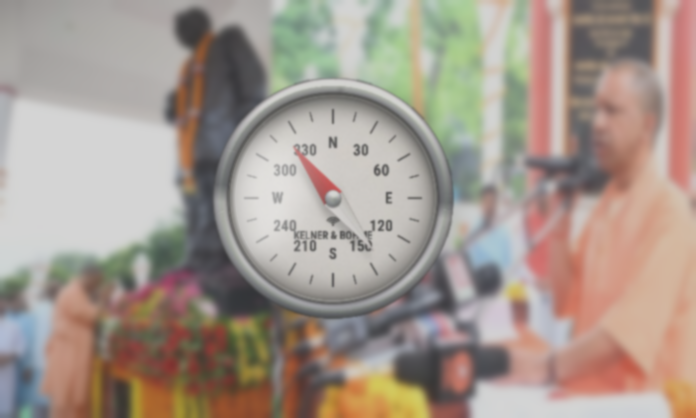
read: {"value": 322.5, "unit": "°"}
